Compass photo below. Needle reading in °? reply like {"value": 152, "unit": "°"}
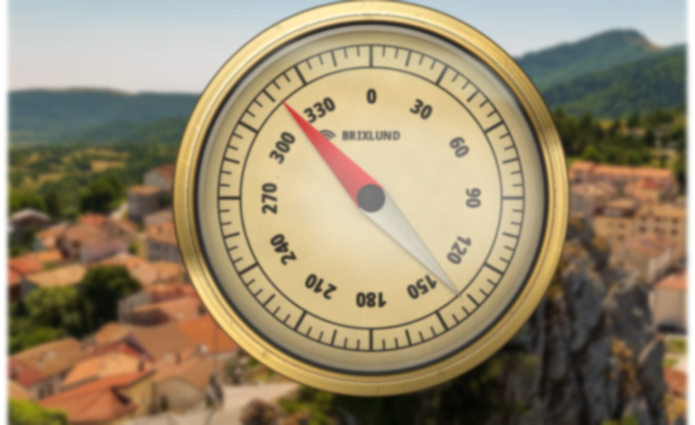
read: {"value": 317.5, "unit": "°"}
